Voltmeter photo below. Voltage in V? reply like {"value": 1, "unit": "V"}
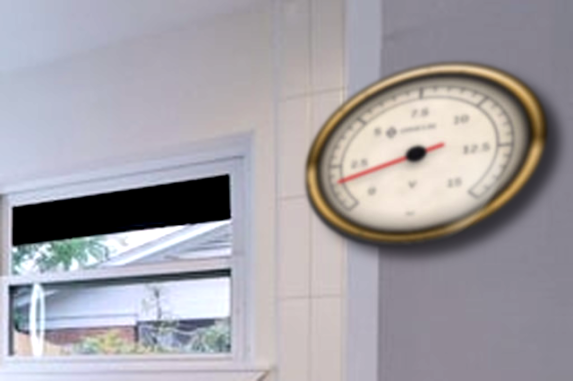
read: {"value": 1.5, "unit": "V"}
